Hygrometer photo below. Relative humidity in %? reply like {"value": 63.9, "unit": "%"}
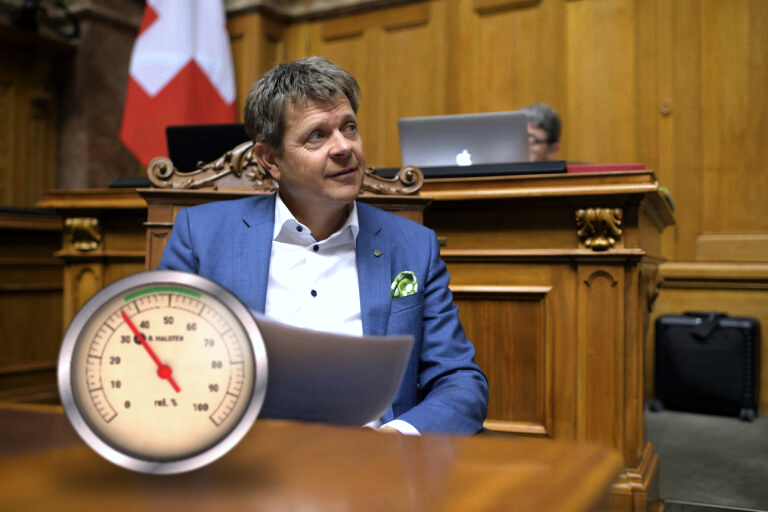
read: {"value": 36, "unit": "%"}
